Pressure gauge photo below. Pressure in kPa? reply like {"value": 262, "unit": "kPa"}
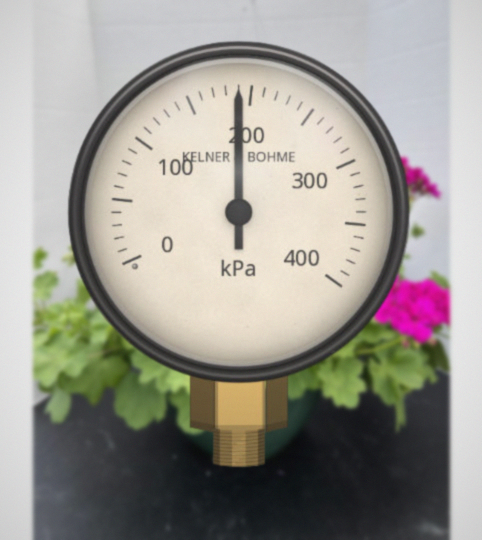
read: {"value": 190, "unit": "kPa"}
